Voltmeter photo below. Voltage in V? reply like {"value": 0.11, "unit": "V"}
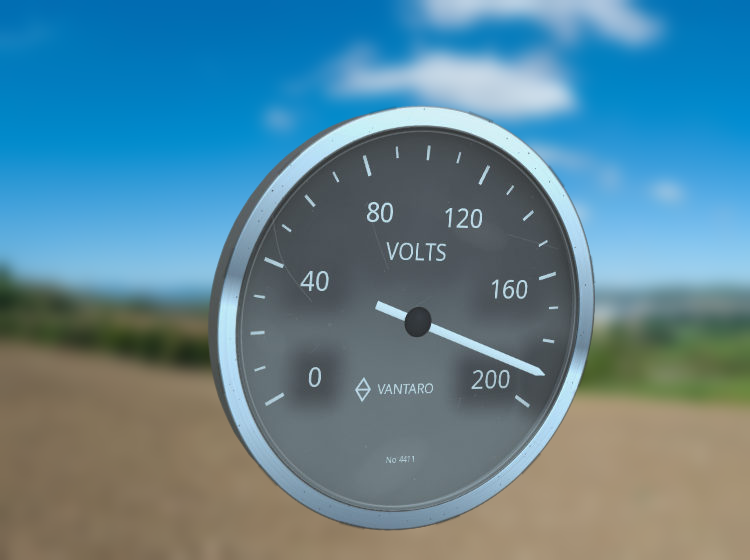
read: {"value": 190, "unit": "V"}
